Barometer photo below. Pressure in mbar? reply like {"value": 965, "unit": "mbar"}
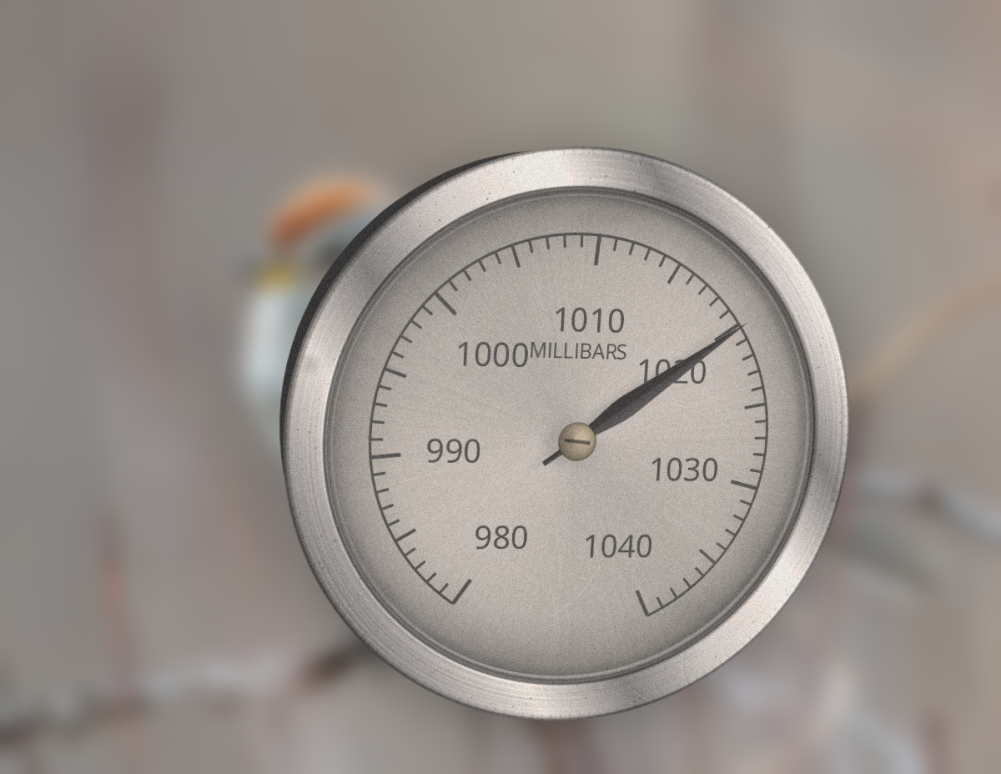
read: {"value": 1020, "unit": "mbar"}
